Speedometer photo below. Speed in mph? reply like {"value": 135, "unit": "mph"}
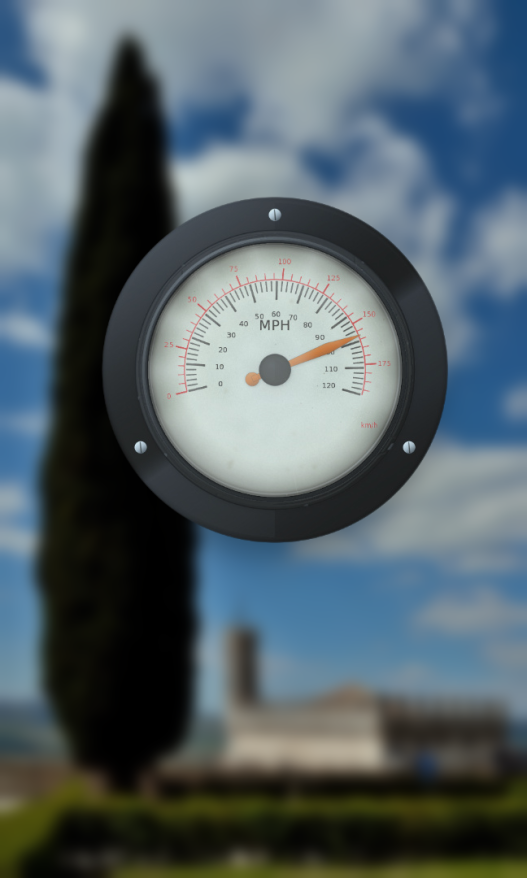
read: {"value": 98, "unit": "mph"}
